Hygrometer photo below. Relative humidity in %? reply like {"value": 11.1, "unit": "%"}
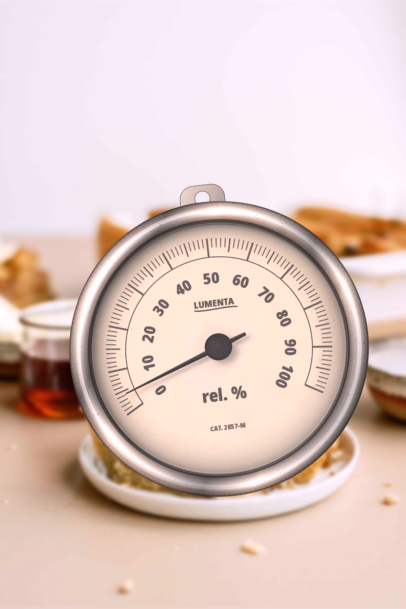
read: {"value": 4, "unit": "%"}
